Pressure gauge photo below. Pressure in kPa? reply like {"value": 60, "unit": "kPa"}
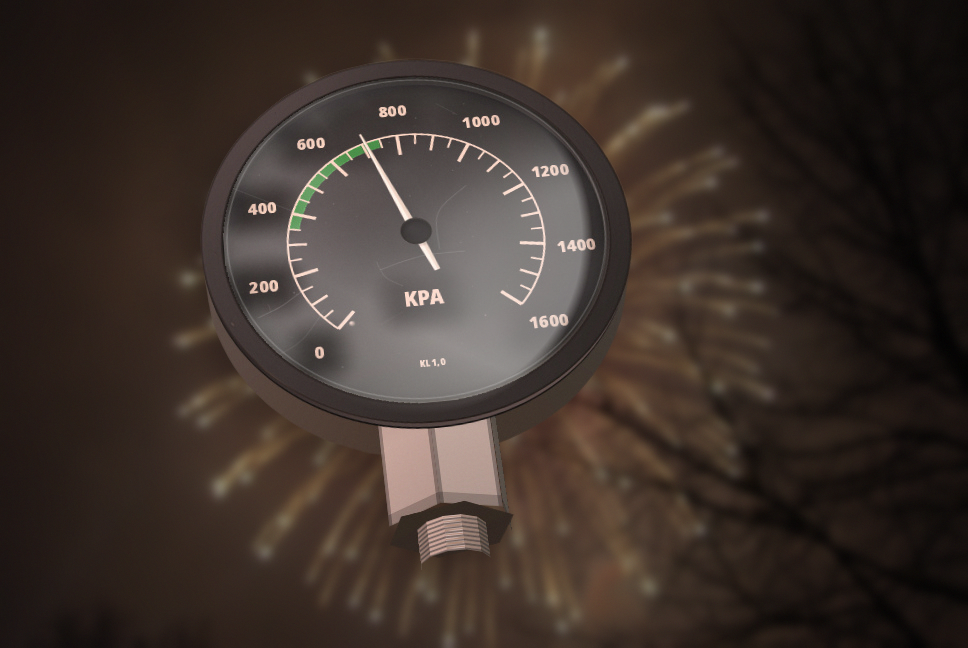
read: {"value": 700, "unit": "kPa"}
